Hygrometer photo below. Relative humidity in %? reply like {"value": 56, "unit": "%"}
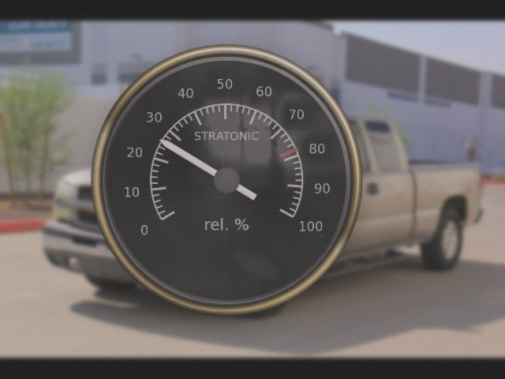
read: {"value": 26, "unit": "%"}
